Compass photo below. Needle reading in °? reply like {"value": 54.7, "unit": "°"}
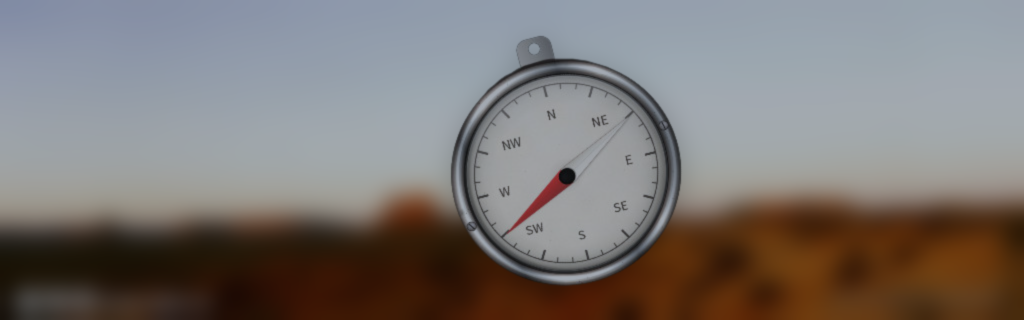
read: {"value": 240, "unit": "°"}
